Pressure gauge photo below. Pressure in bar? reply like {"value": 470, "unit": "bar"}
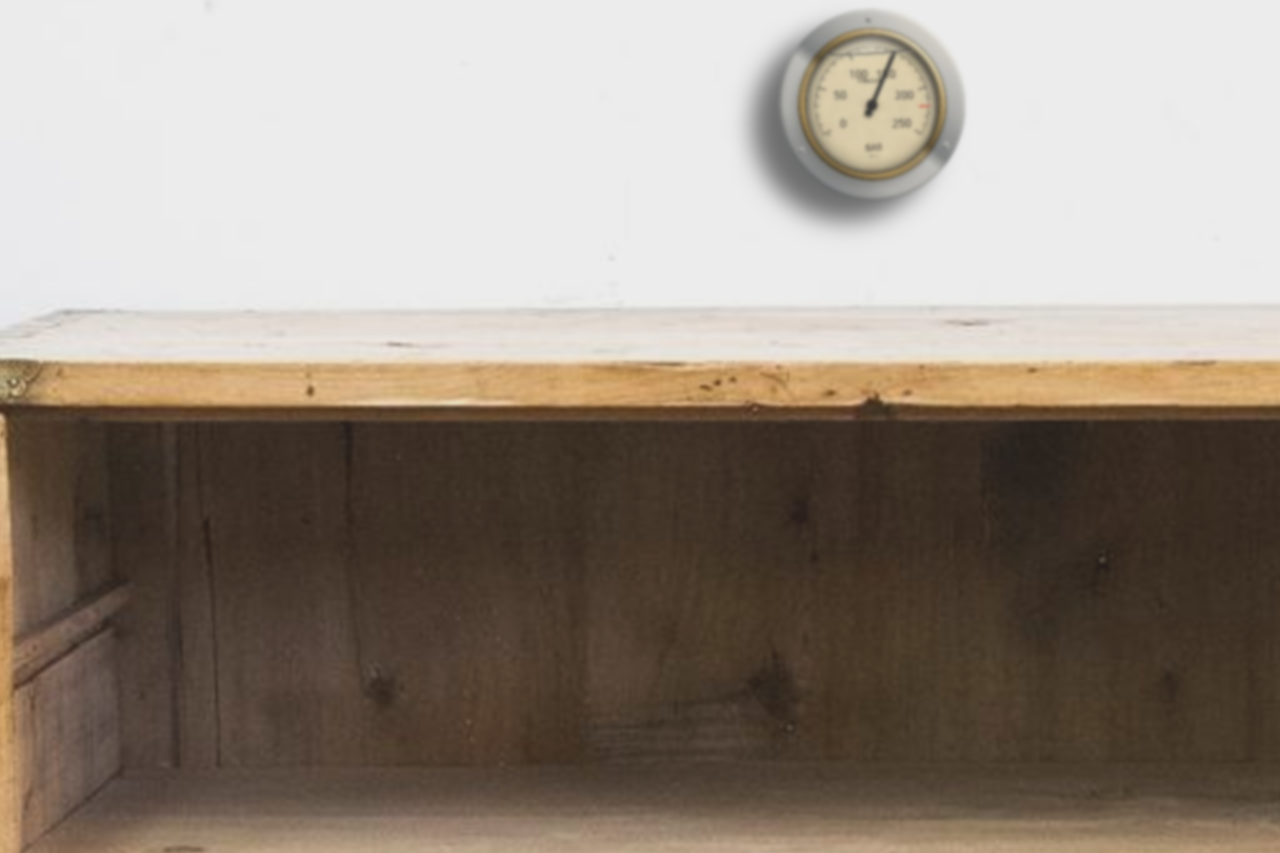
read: {"value": 150, "unit": "bar"}
